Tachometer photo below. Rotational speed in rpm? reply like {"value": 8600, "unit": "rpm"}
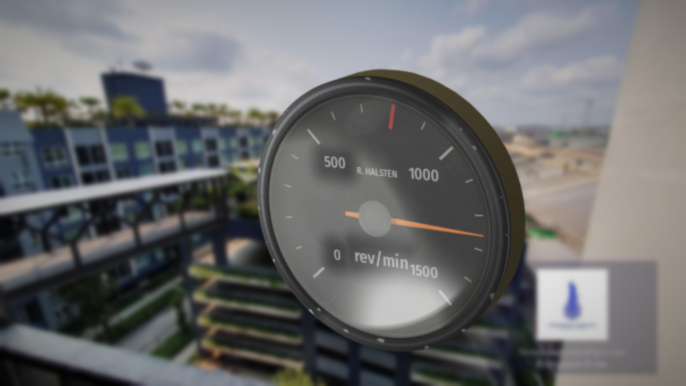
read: {"value": 1250, "unit": "rpm"}
